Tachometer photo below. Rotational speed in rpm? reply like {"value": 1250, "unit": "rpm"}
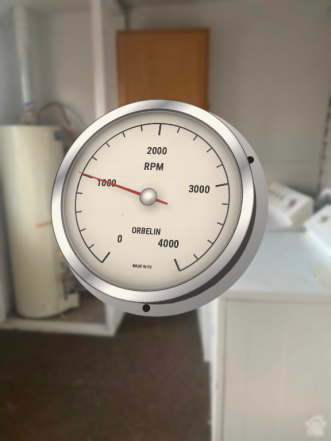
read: {"value": 1000, "unit": "rpm"}
